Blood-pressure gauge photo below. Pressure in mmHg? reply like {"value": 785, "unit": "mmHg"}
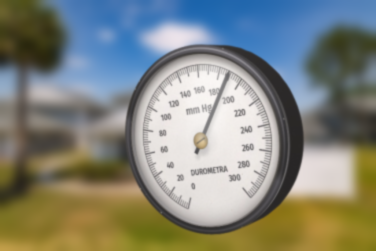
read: {"value": 190, "unit": "mmHg"}
